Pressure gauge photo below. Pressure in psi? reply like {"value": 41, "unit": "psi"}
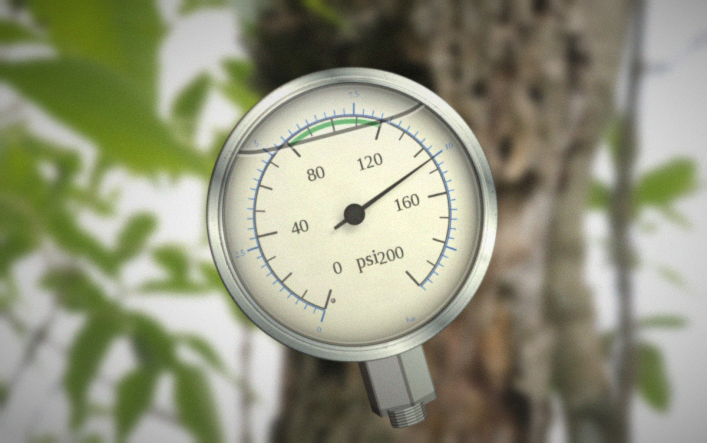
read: {"value": 145, "unit": "psi"}
